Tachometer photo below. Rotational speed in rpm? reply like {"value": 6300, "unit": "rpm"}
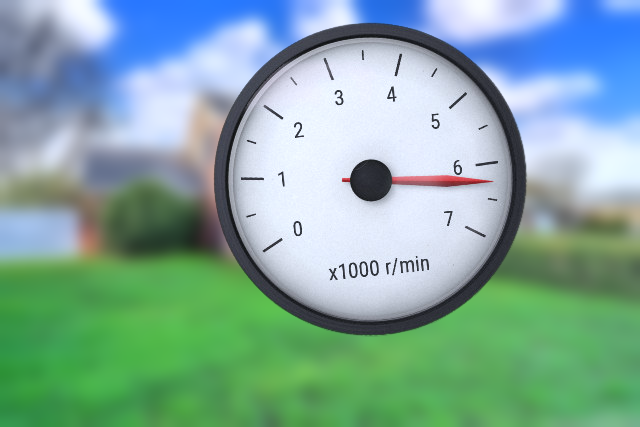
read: {"value": 6250, "unit": "rpm"}
